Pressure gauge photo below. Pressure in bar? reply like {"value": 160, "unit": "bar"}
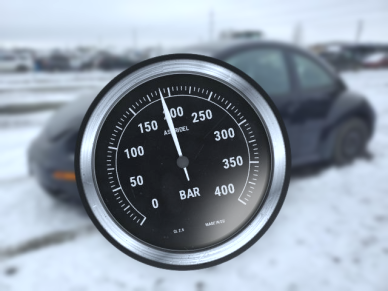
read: {"value": 190, "unit": "bar"}
